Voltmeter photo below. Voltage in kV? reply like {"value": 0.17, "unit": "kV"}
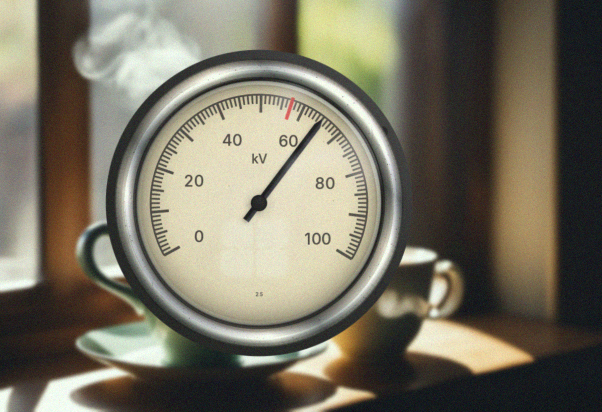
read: {"value": 65, "unit": "kV"}
